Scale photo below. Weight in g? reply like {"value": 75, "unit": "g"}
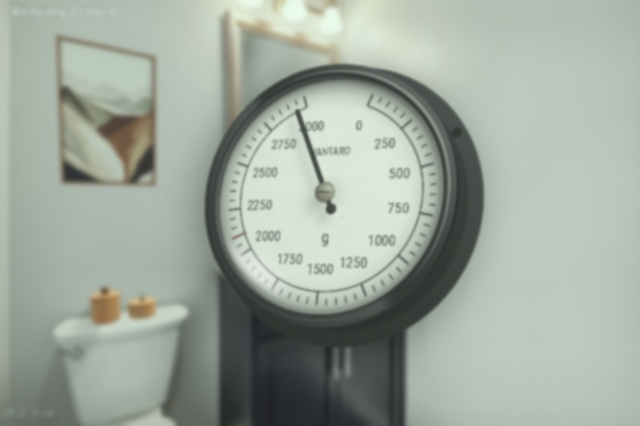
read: {"value": 2950, "unit": "g"}
